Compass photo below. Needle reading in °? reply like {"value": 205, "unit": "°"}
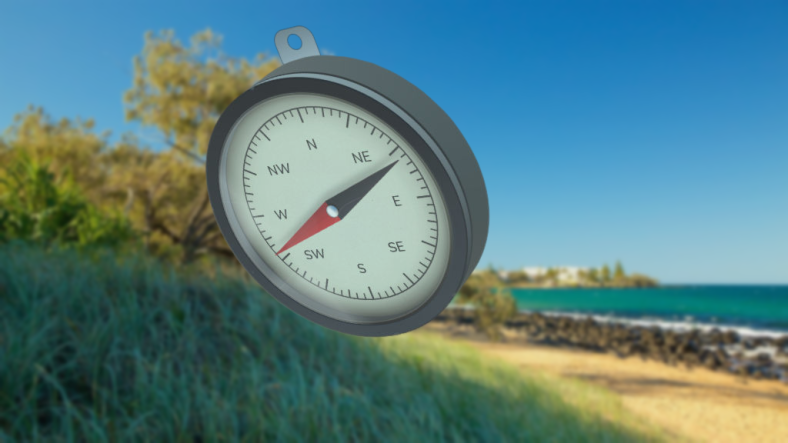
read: {"value": 245, "unit": "°"}
